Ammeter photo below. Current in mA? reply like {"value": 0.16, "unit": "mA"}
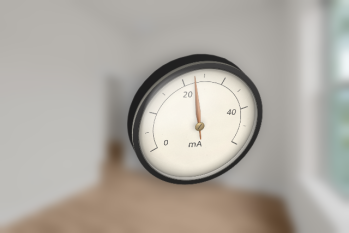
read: {"value": 22.5, "unit": "mA"}
